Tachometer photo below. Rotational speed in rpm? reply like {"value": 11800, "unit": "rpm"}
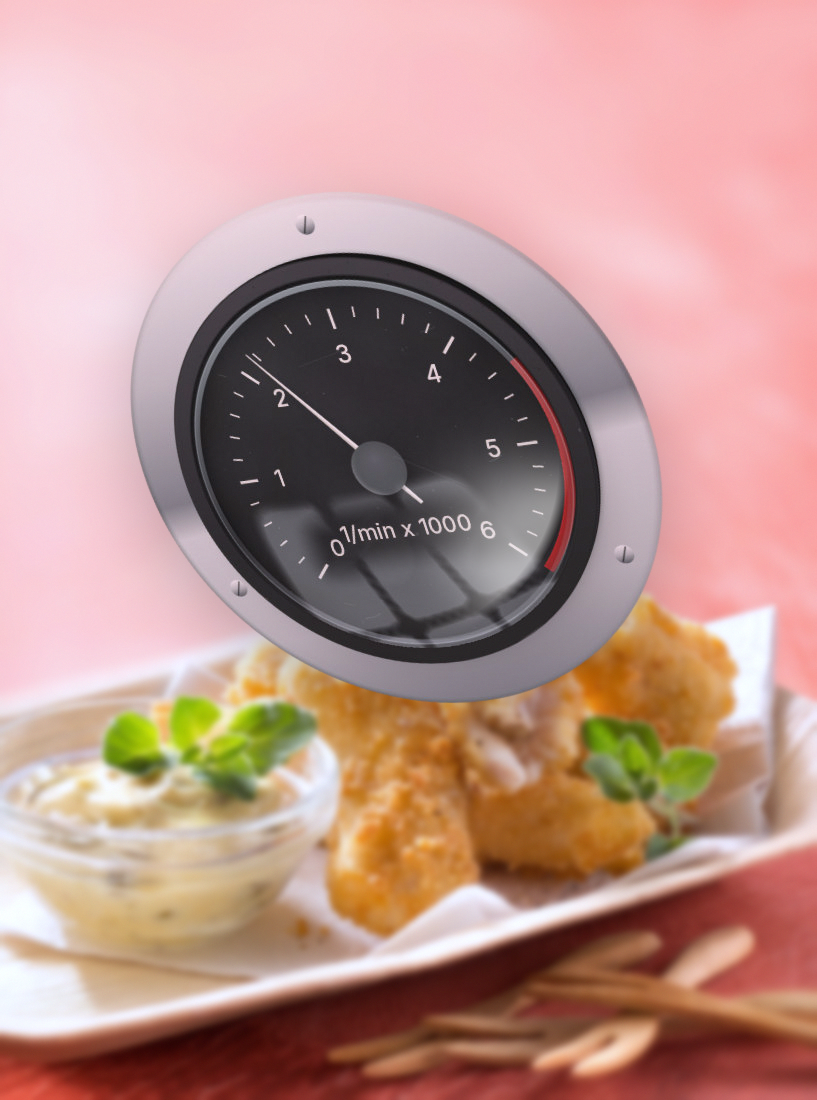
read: {"value": 2200, "unit": "rpm"}
